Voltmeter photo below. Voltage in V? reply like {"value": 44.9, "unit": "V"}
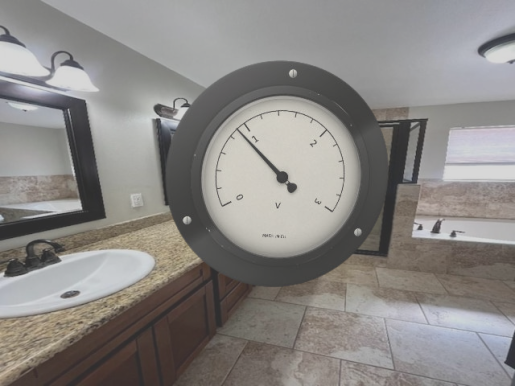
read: {"value": 0.9, "unit": "V"}
